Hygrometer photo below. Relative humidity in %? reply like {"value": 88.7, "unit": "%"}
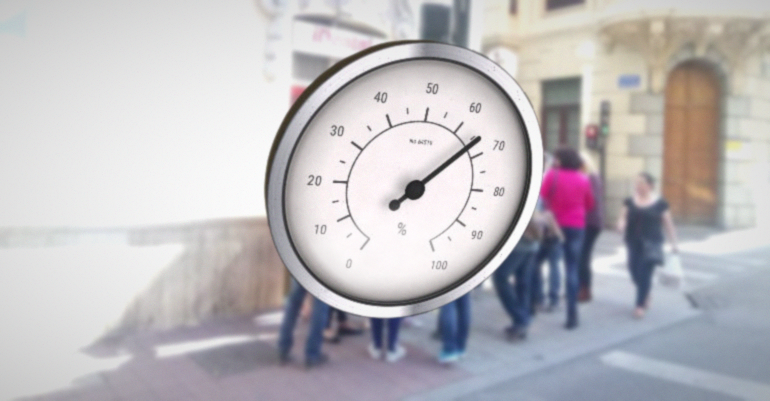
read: {"value": 65, "unit": "%"}
